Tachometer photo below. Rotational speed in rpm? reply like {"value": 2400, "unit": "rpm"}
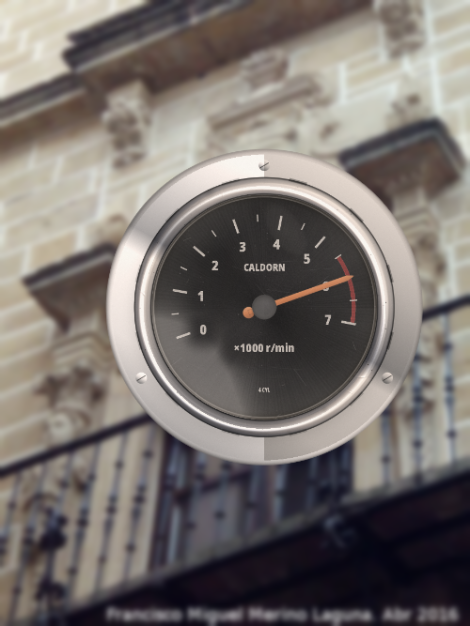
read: {"value": 6000, "unit": "rpm"}
